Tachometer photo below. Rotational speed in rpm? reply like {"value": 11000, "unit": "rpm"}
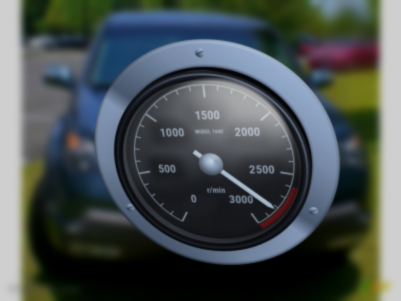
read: {"value": 2800, "unit": "rpm"}
